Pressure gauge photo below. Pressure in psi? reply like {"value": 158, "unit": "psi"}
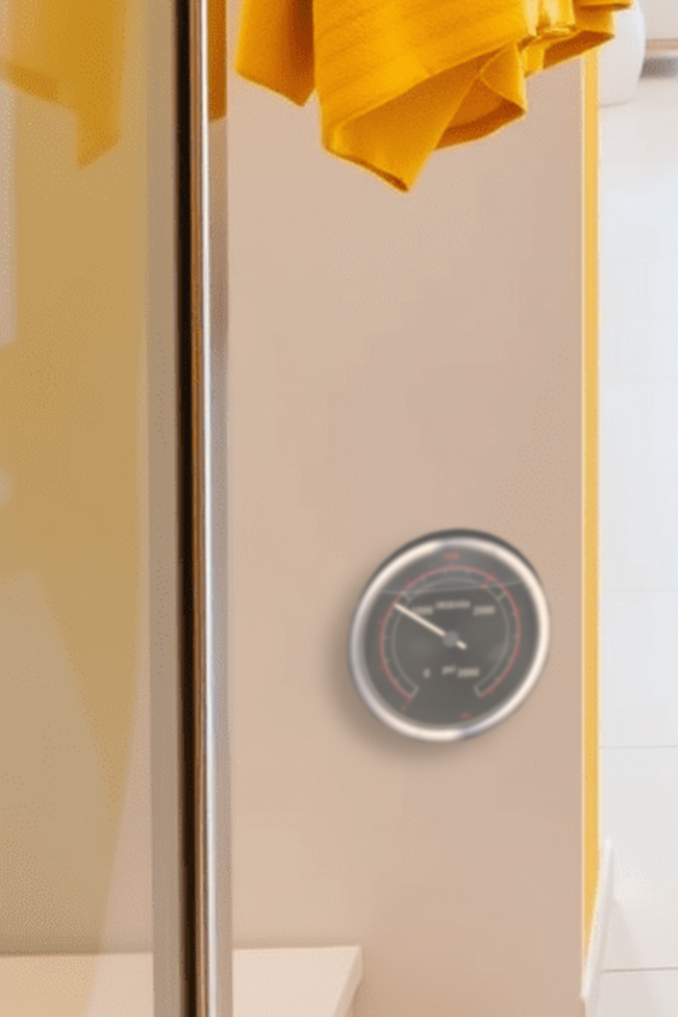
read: {"value": 900, "unit": "psi"}
